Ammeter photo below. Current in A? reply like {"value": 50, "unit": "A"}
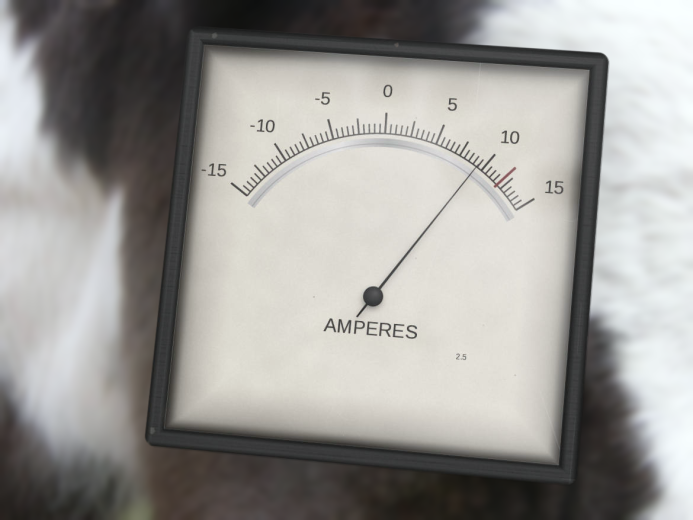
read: {"value": 9.5, "unit": "A"}
